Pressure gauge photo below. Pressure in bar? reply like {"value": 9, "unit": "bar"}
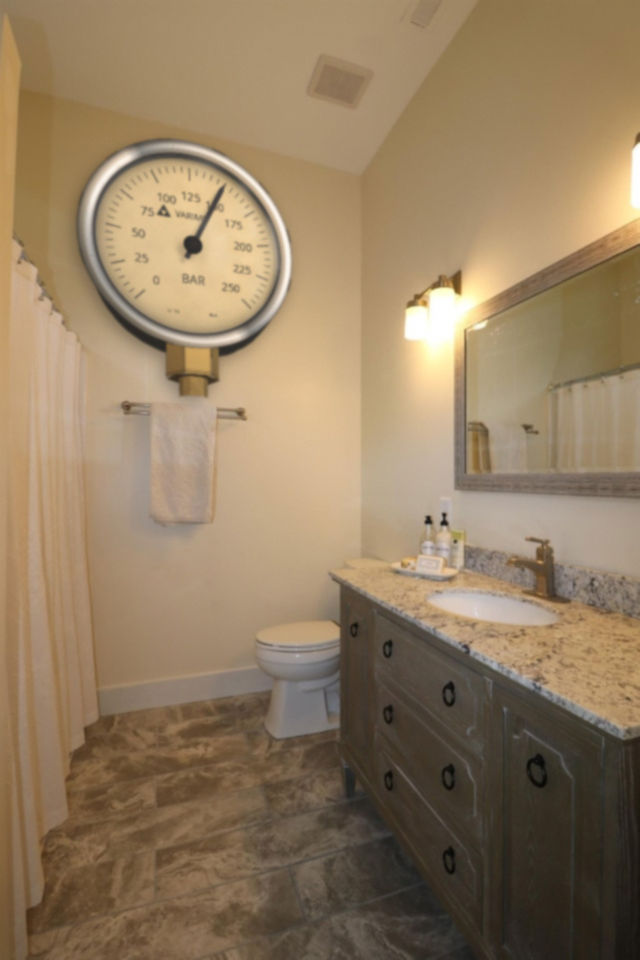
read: {"value": 150, "unit": "bar"}
